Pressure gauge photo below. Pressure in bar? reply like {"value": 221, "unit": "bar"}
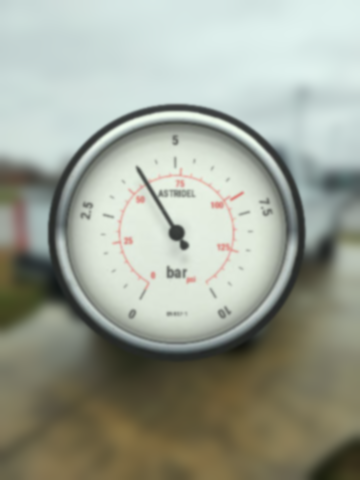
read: {"value": 4, "unit": "bar"}
